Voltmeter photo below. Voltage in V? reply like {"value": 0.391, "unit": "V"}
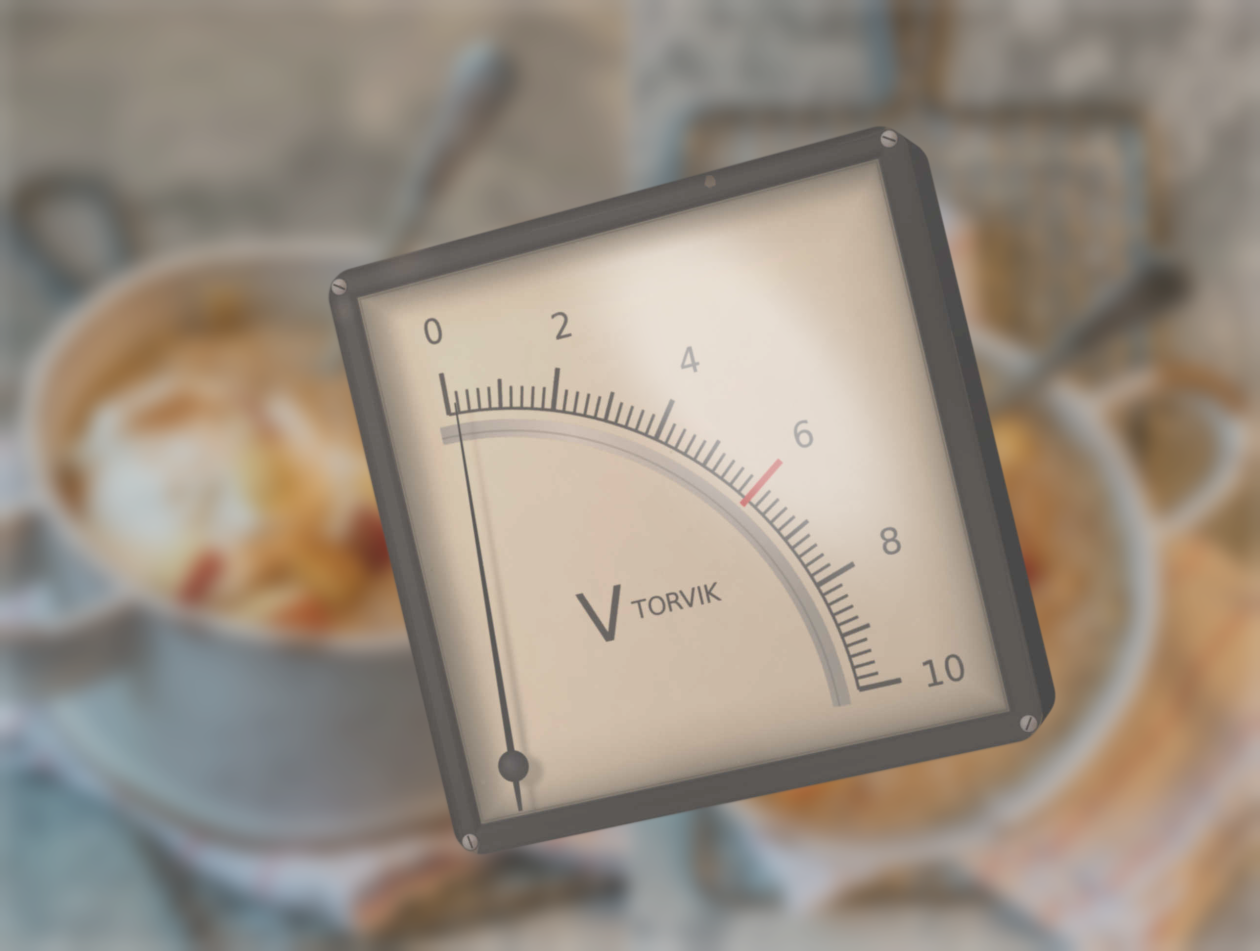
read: {"value": 0.2, "unit": "V"}
